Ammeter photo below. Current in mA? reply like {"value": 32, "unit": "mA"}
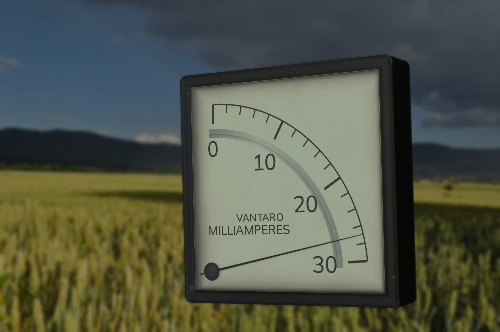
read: {"value": 27, "unit": "mA"}
